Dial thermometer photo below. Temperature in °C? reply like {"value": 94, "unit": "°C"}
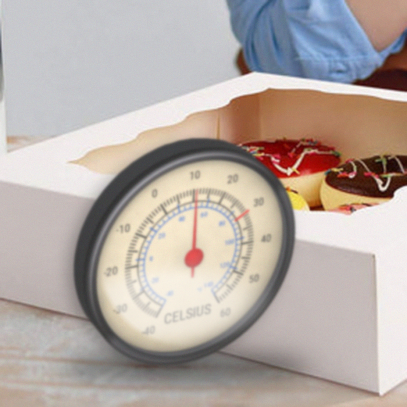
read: {"value": 10, "unit": "°C"}
